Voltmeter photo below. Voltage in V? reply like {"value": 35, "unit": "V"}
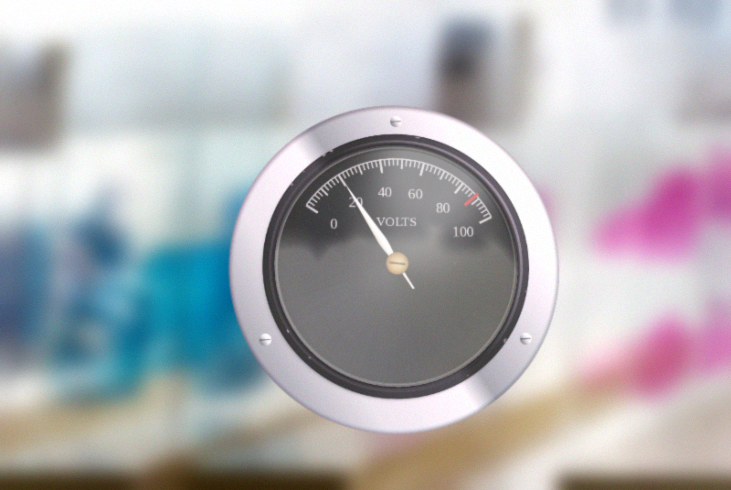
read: {"value": 20, "unit": "V"}
